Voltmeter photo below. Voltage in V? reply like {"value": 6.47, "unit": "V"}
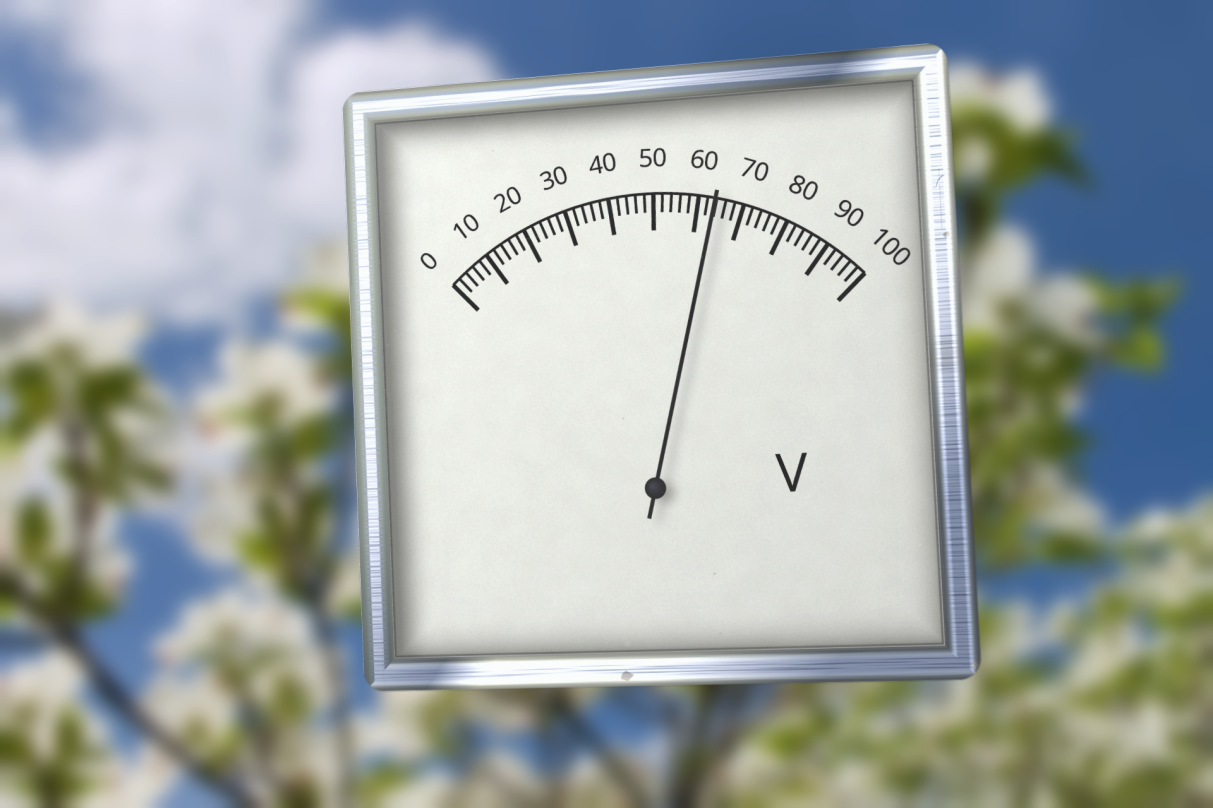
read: {"value": 64, "unit": "V"}
